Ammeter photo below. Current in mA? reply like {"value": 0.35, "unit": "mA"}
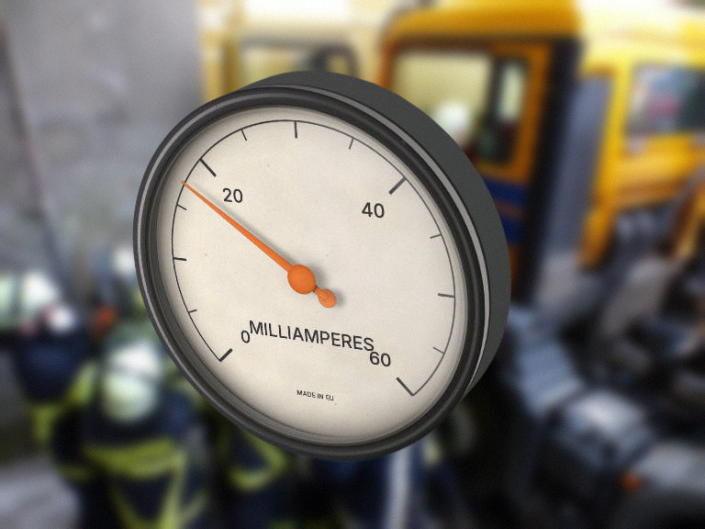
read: {"value": 17.5, "unit": "mA"}
